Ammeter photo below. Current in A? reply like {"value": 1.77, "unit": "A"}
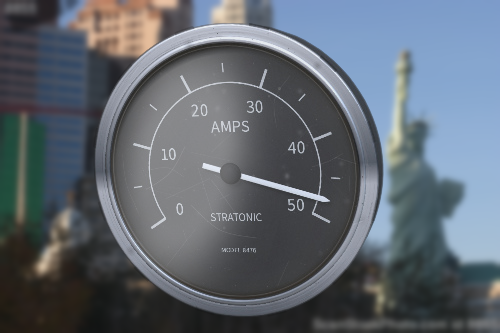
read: {"value": 47.5, "unit": "A"}
